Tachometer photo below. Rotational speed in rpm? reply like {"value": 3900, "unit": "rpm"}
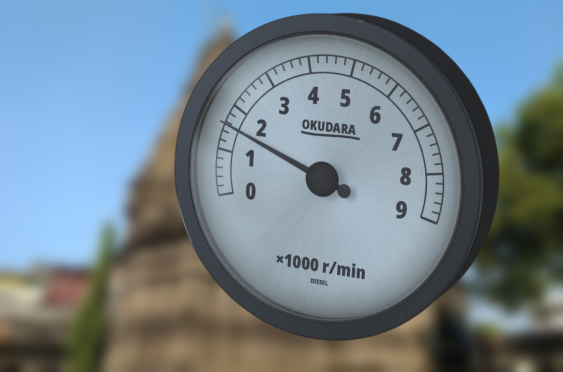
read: {"value": 1600, "unit": "rpm"}
